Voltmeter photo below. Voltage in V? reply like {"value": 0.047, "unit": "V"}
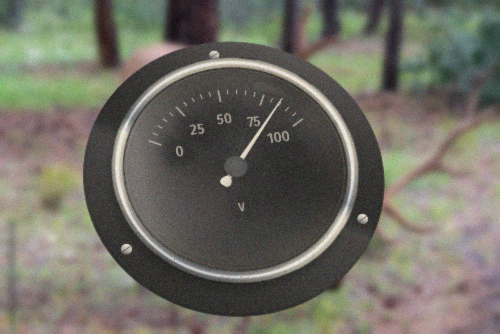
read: {"value": 85, "unit": "V"}
